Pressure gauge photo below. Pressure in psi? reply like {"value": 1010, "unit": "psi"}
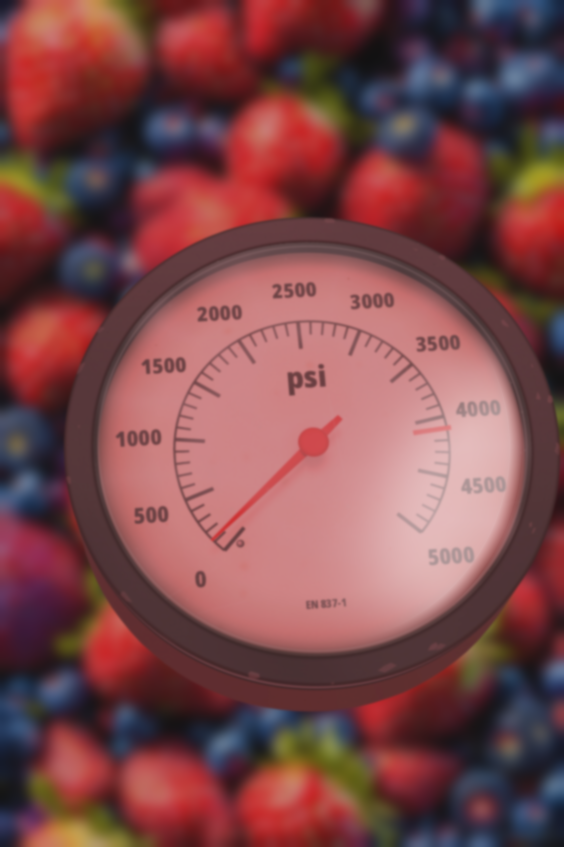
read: {"value": 100, "unit": "psi"}
